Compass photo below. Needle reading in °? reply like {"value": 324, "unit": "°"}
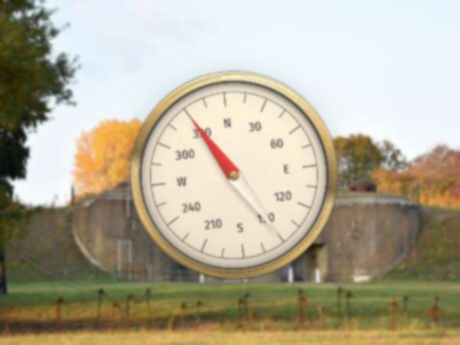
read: {"value": 330, "unit": "°"}
